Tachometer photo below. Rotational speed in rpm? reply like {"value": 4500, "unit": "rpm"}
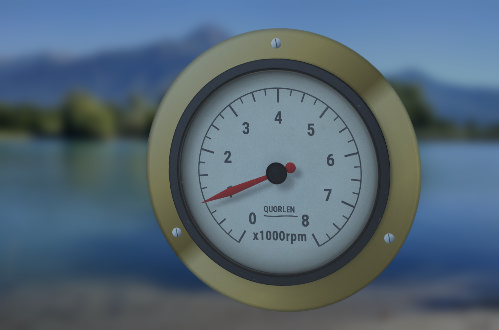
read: {"value": 1000, "unit": "rpm"}
